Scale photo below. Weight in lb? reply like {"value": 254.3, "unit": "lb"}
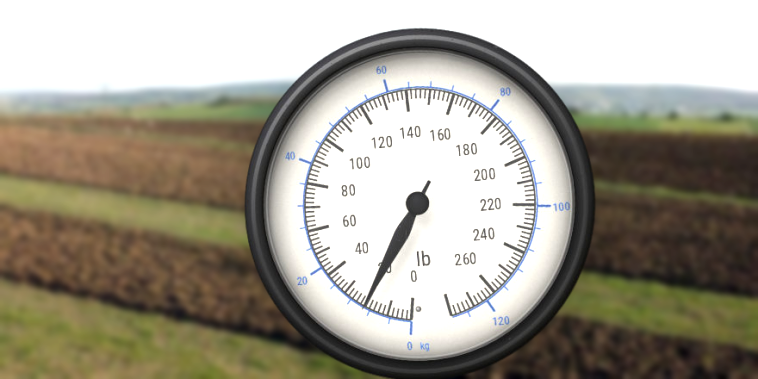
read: {"value": 20, "unit": "lb"}
